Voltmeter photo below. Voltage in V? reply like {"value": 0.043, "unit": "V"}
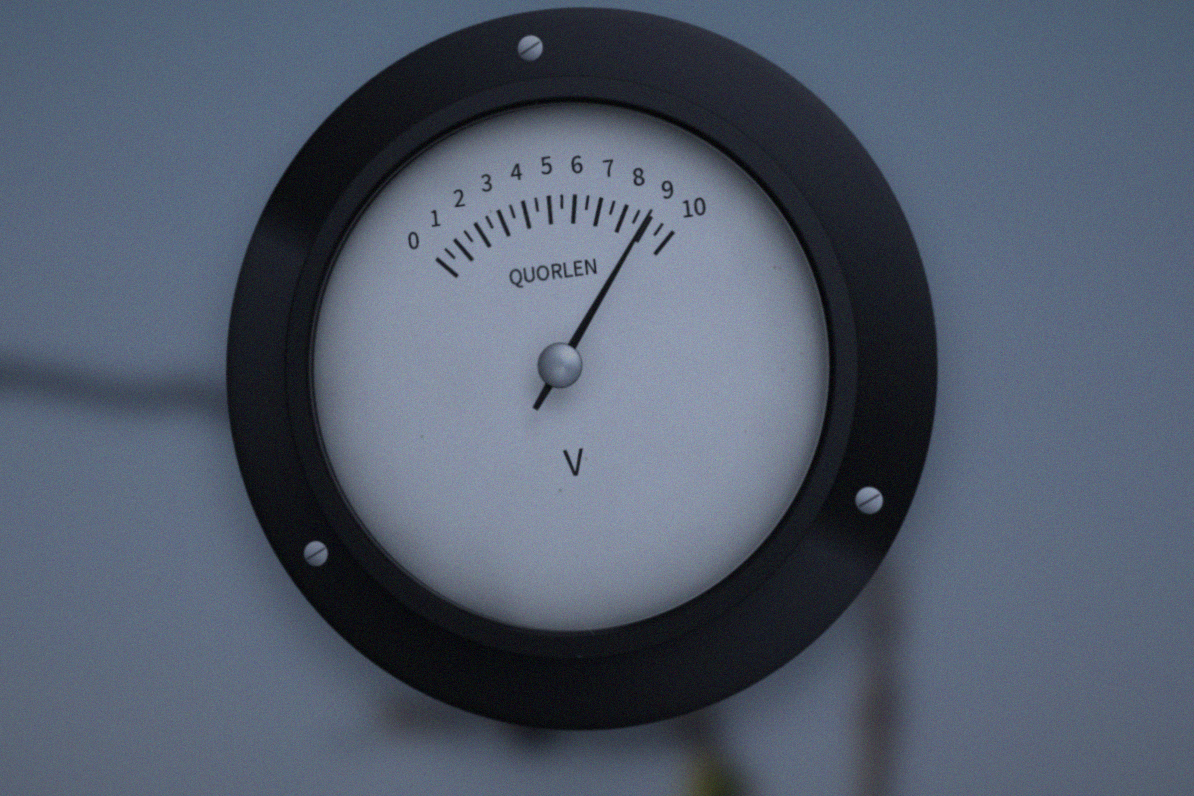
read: {"value": 9, "unit": "V"}
